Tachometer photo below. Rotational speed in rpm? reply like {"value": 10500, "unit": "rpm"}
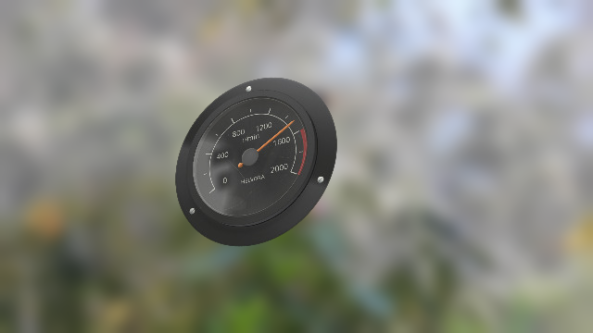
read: {"value": 1500, "unit": "rpm"}
